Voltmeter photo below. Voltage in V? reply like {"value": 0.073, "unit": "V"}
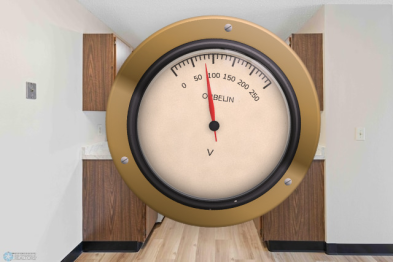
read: {"value": 80, "unit": "V"}
